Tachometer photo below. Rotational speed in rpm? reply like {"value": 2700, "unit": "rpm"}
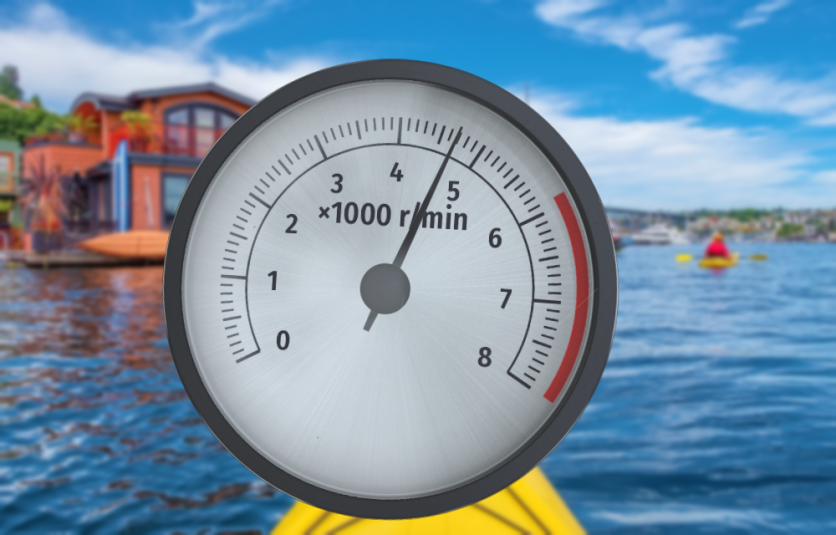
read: {"value": 4700, "unit": "rpm"}
